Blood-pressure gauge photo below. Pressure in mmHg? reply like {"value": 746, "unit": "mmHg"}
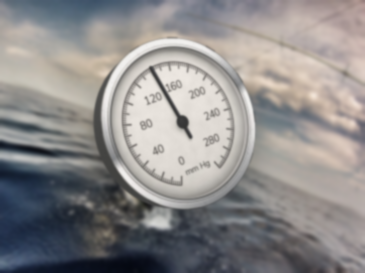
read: {"value": 140, "unit": "mmHg"}
